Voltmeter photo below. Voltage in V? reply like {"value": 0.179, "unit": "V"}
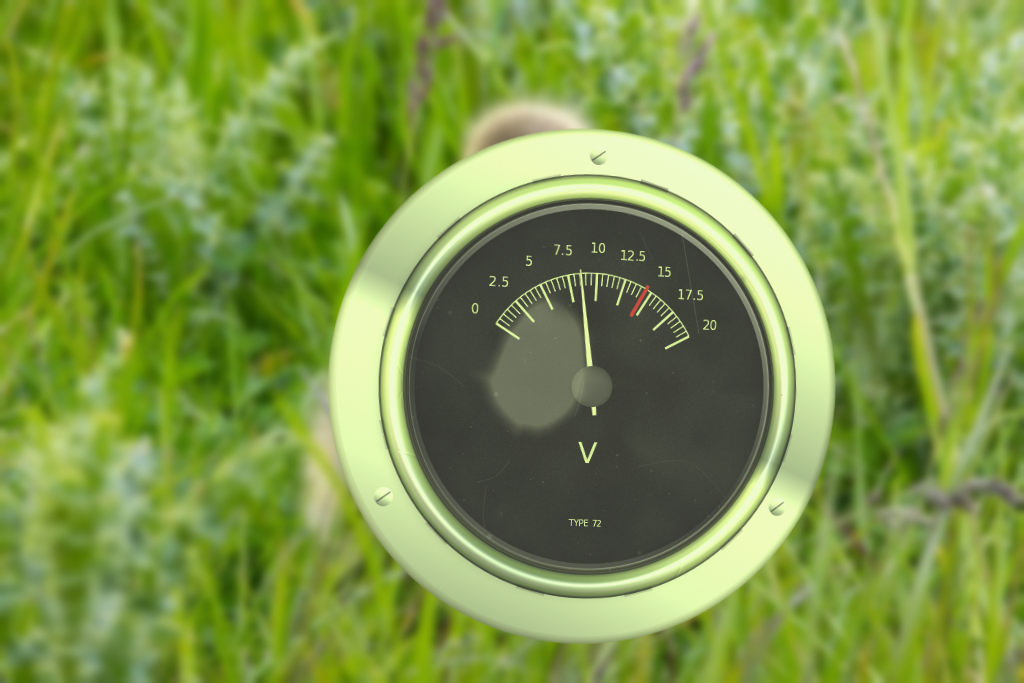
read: {"value": 8.5, "unit": "V"}
